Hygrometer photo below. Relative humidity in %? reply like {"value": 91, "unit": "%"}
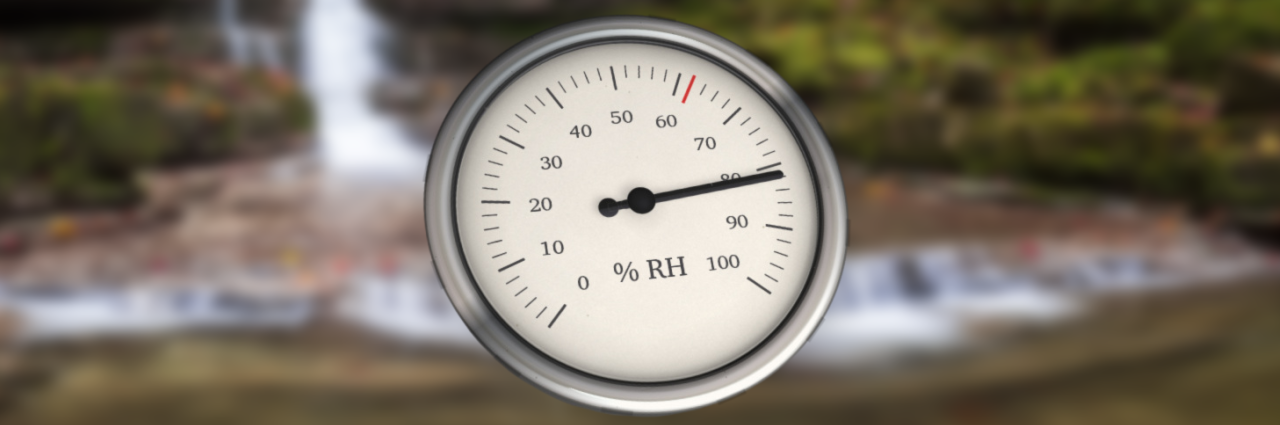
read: {"value": 82, "unit": "%"}
